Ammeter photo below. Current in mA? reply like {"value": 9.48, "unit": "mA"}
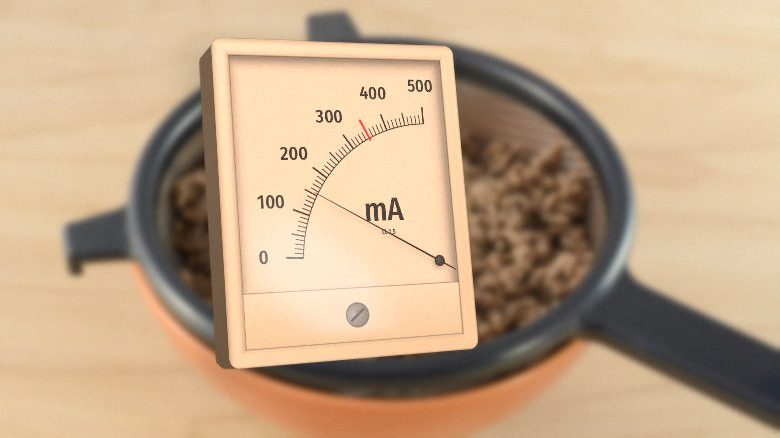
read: {"value": 150, "unit": "mA"}
